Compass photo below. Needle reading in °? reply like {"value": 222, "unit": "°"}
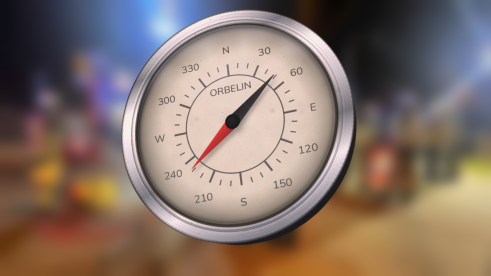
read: {"value": 230, "unit": "°"}
